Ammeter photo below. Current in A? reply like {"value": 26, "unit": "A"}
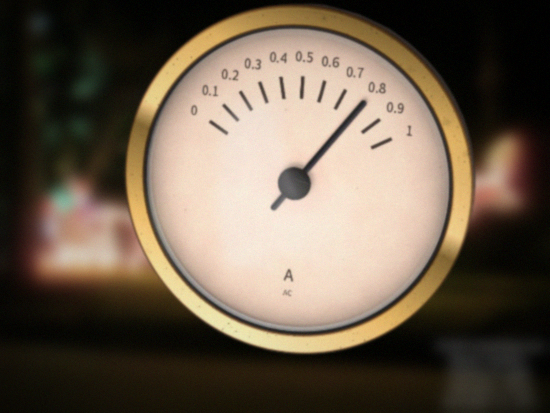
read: {"value": 0.8, "unit": "A"}
